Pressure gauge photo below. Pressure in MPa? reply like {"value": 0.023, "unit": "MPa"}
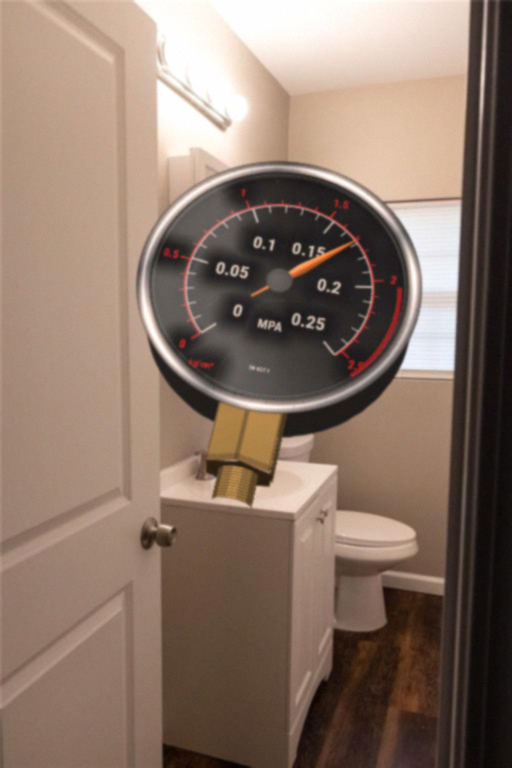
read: {"value": 0.17, "unit": "MPa"}
